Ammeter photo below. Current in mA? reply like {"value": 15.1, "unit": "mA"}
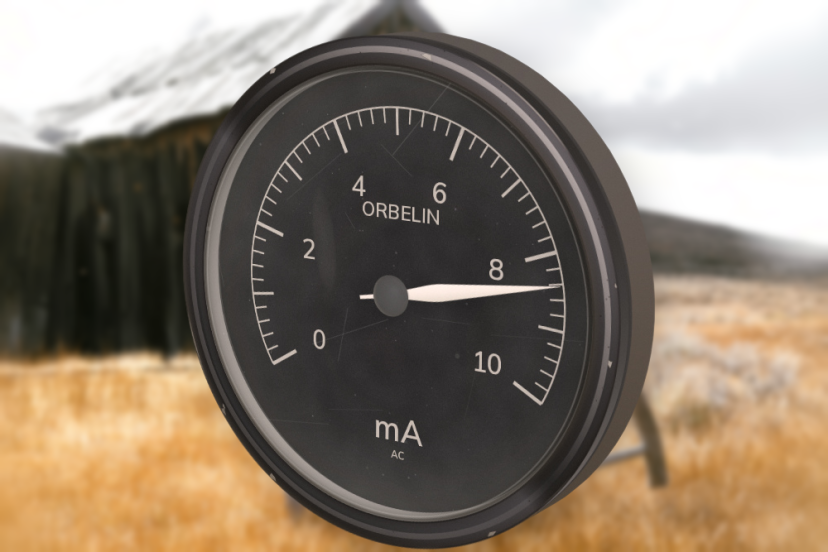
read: {"value": 8.4, "unit": "mA"}
